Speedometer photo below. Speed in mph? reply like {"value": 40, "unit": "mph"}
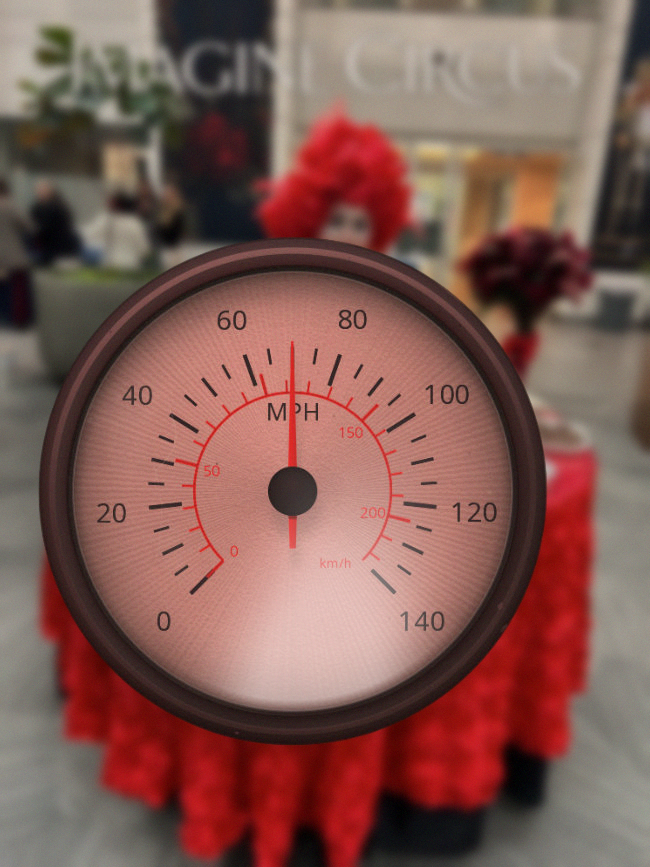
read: {"value": 70, "unit": "mph"}
